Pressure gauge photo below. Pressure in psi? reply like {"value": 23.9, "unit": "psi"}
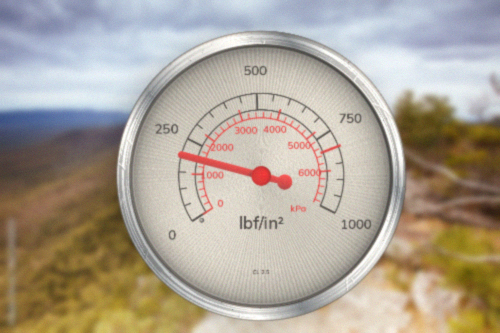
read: {"value": 200, "unit": "psi"}
